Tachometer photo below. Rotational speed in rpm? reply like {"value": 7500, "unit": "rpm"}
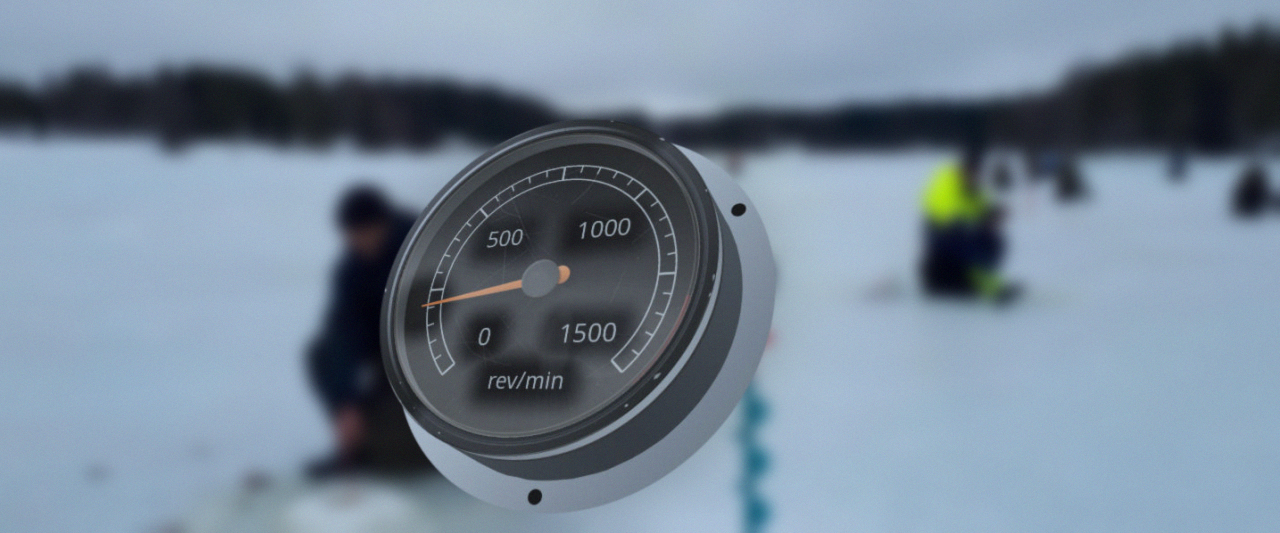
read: {"value": 200, "unit": "rpm"}
